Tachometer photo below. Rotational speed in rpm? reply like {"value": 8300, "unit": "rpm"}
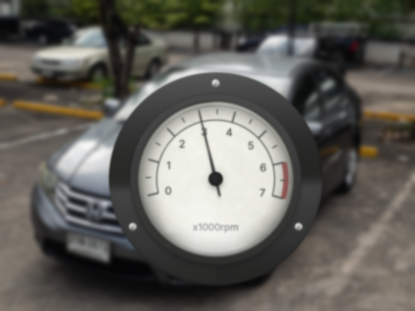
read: {"value": 3000, "unit": "rpm"}
